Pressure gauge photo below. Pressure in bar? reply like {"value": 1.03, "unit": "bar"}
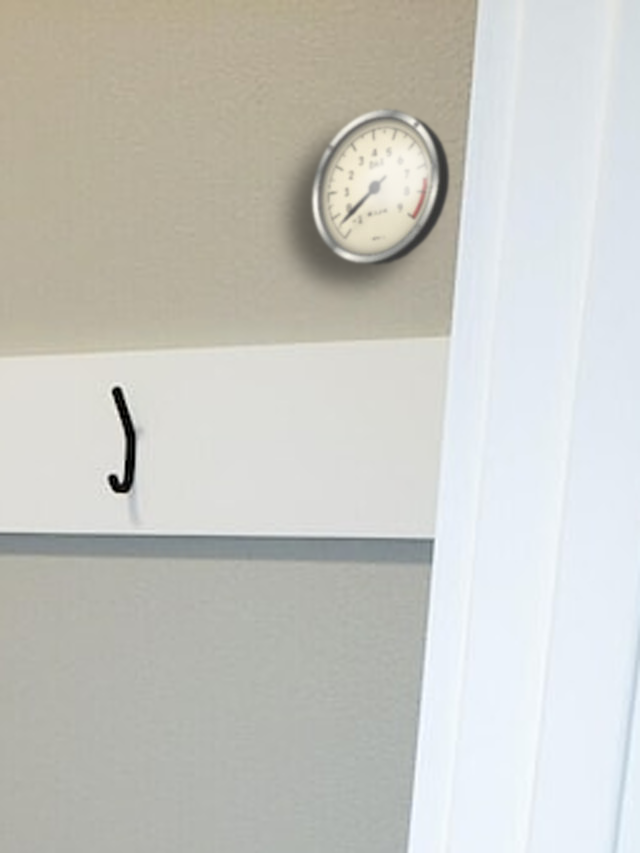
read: {"value": -0.5, "unit": "bar"}
